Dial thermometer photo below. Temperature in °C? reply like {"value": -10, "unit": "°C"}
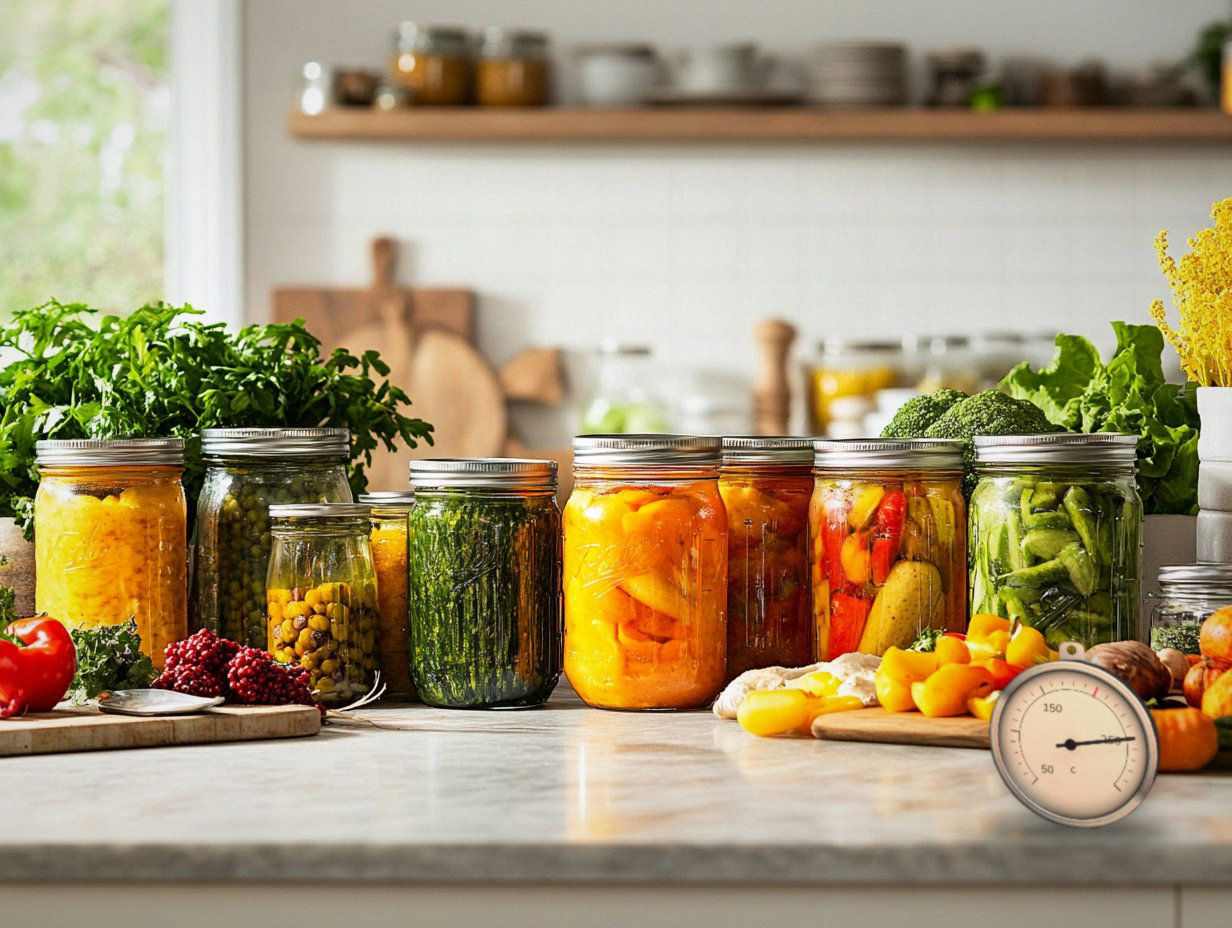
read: {"value": 250, "unit": "°C"}
